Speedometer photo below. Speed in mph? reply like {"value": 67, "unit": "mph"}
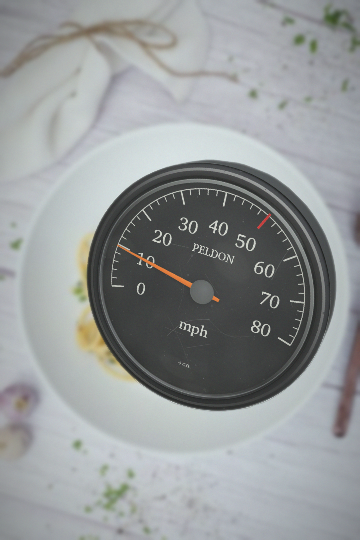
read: {"value": 10, "unit": "mph"}
